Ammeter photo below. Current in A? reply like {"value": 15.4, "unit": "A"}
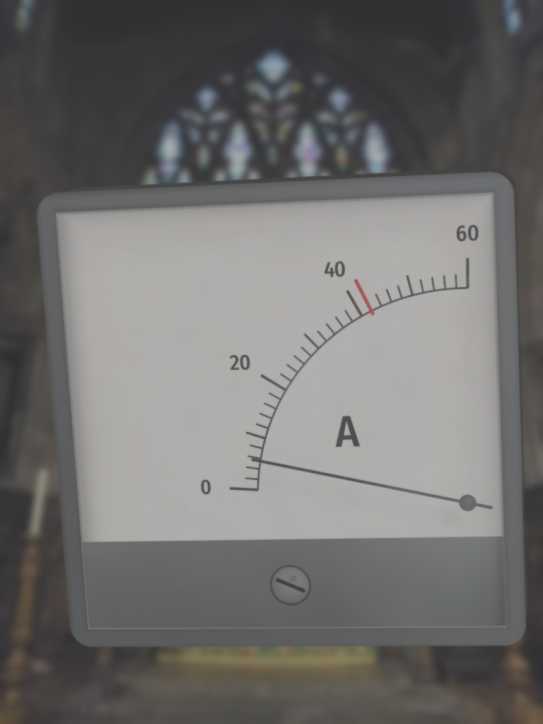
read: {"value": 6, "unit": "A"}
